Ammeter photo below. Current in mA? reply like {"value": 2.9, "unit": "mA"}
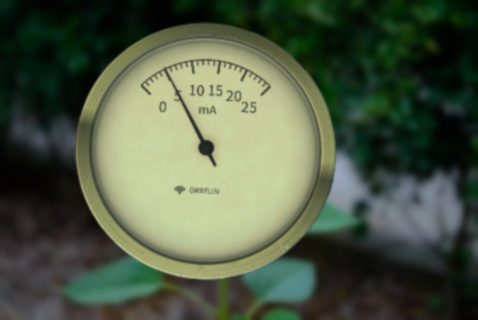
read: {"value": 5, "unit": "mA"}
